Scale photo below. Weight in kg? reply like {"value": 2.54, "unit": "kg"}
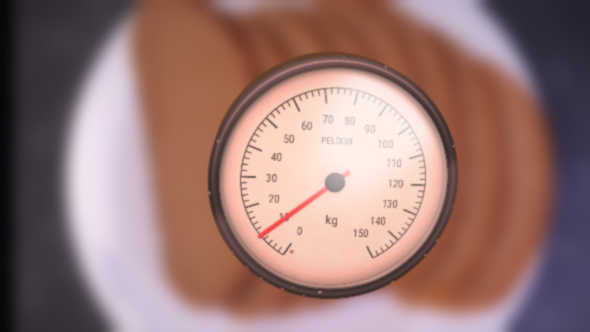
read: {"value": 10, "unit": "kg"}
